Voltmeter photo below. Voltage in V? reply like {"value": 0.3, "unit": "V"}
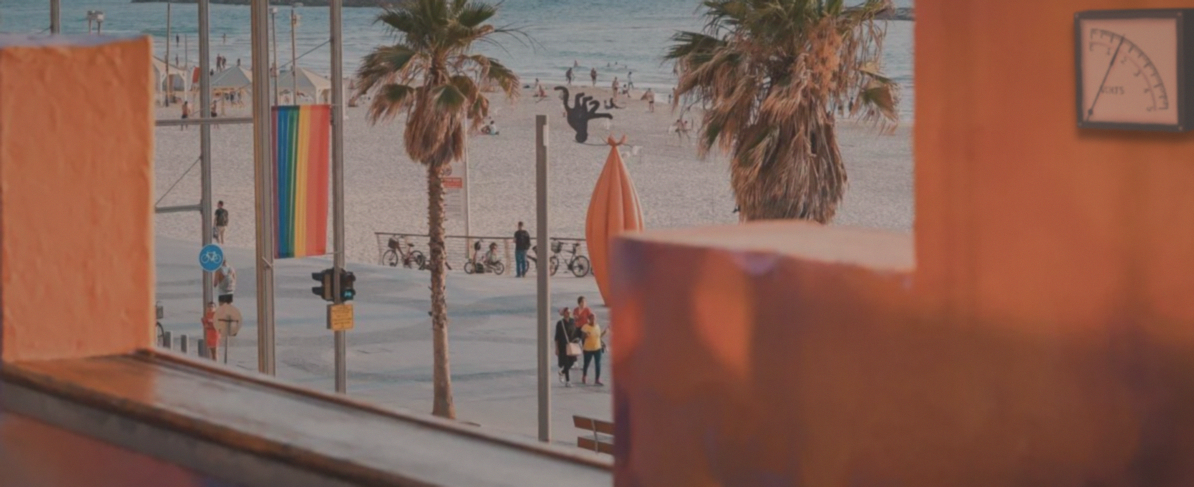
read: {"value": 1.5, "unit": "V"}
